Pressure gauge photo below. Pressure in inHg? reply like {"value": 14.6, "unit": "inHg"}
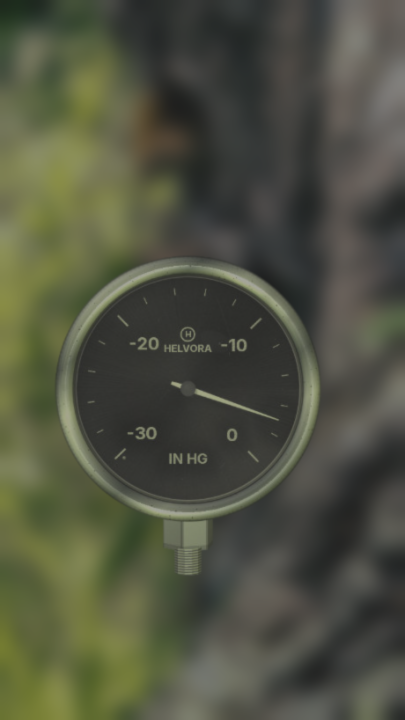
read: {"value": -3, "unit": "inHg"}
